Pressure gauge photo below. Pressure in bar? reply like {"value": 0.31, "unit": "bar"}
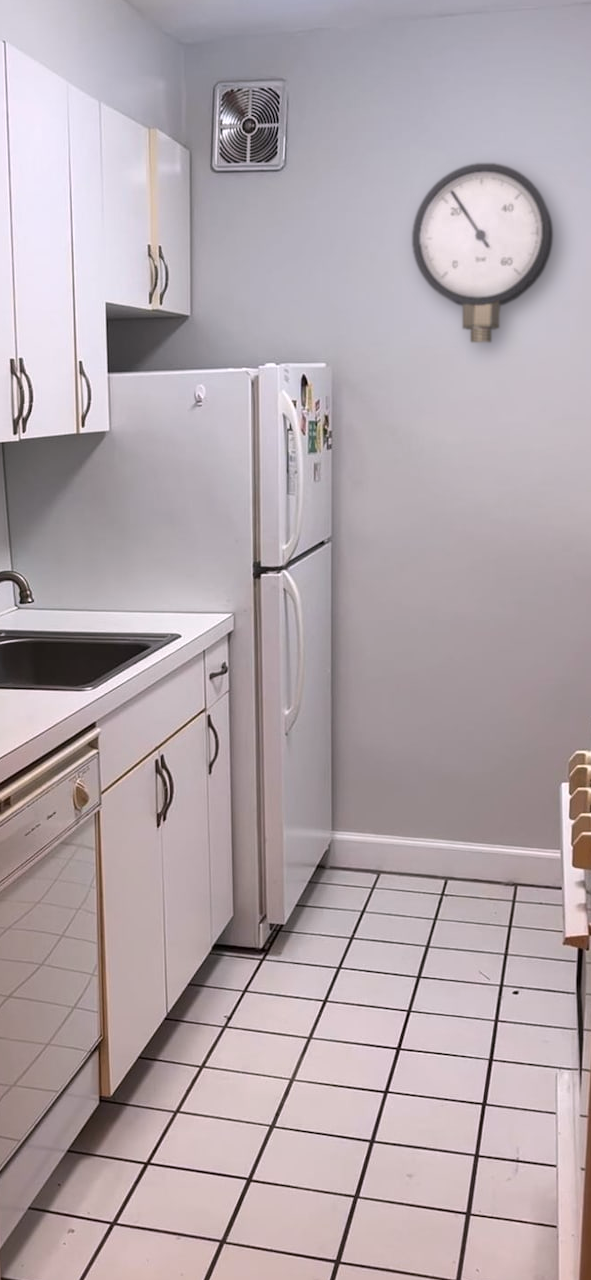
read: {"value": 22.5, "unit": "bar"}
